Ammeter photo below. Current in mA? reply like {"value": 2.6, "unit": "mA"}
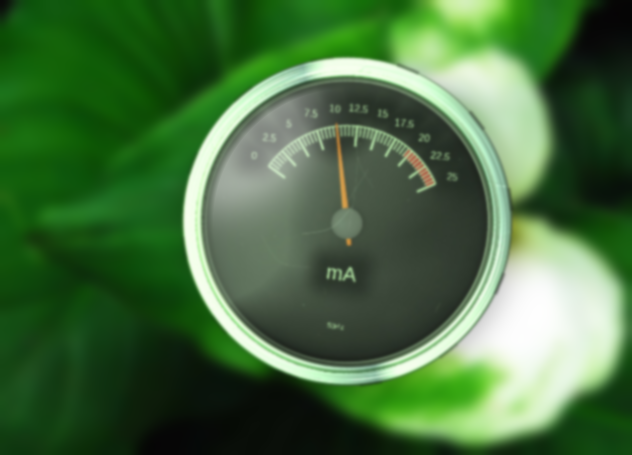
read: {"value": 10, "unit": "mA"}
